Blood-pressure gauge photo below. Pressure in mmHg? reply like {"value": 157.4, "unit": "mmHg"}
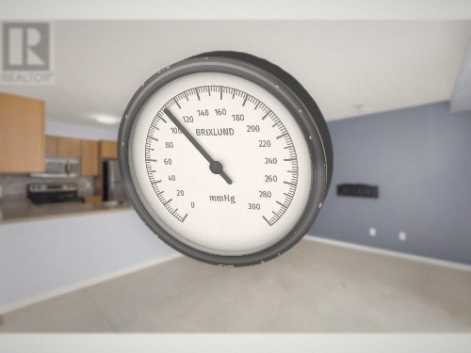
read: {"value": 110, "unit": "mmHg"}
